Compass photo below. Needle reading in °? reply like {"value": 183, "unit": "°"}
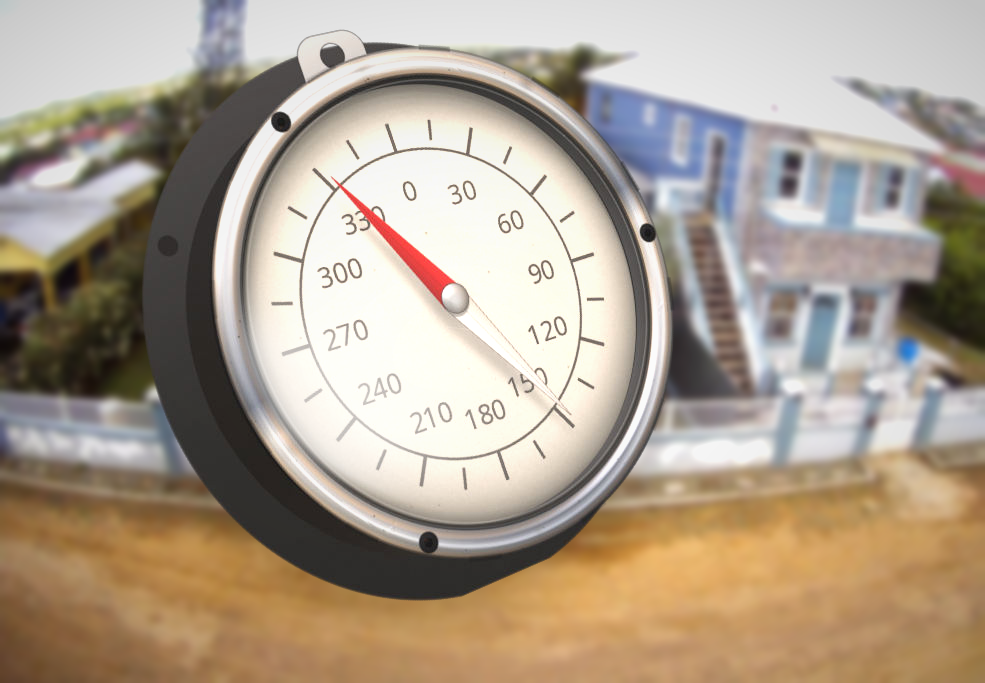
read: {"value": 330, "unit": "°"}
